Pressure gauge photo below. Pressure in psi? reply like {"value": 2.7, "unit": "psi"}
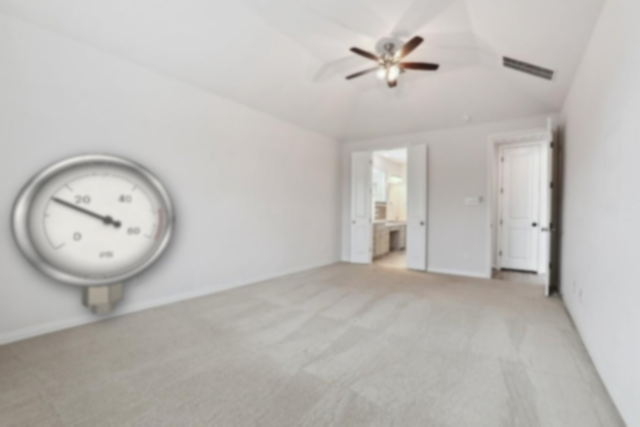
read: {"value": 15, "unit": "psi"}
